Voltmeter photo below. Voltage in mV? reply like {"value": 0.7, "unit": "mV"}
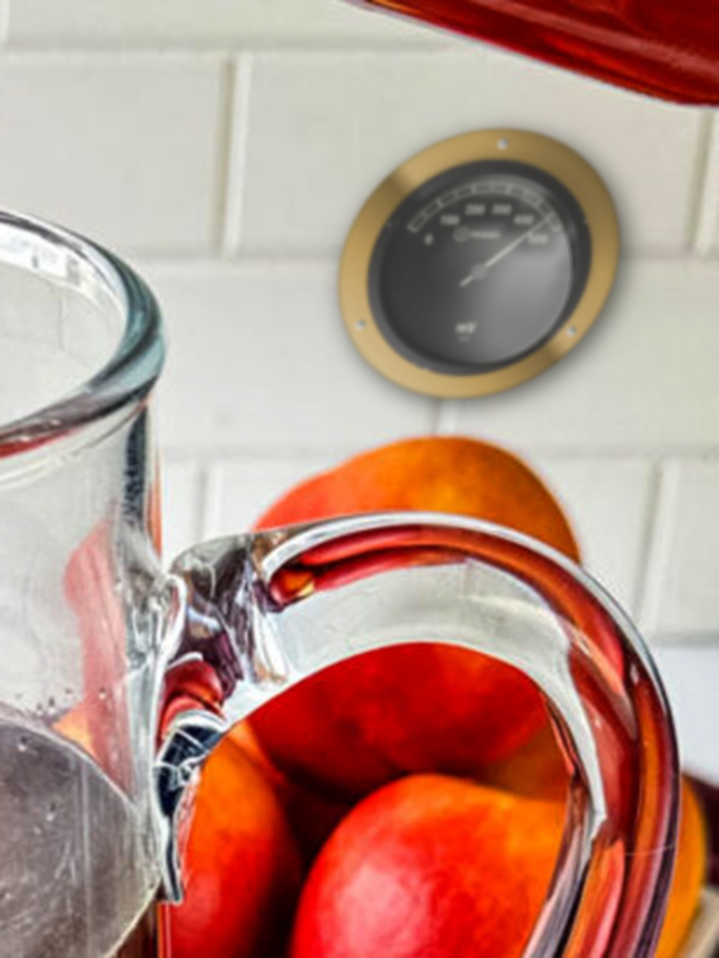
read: {"value": 450, "unit": "mV"}
